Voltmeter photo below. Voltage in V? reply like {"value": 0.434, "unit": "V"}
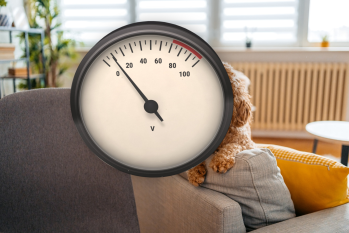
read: {"value": 10, "unit": "V"}
